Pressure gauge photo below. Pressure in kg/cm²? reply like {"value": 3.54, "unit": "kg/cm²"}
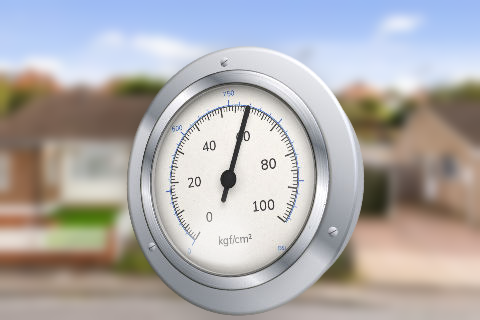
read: {"value": 60, "unit": "kg/cm²"}
